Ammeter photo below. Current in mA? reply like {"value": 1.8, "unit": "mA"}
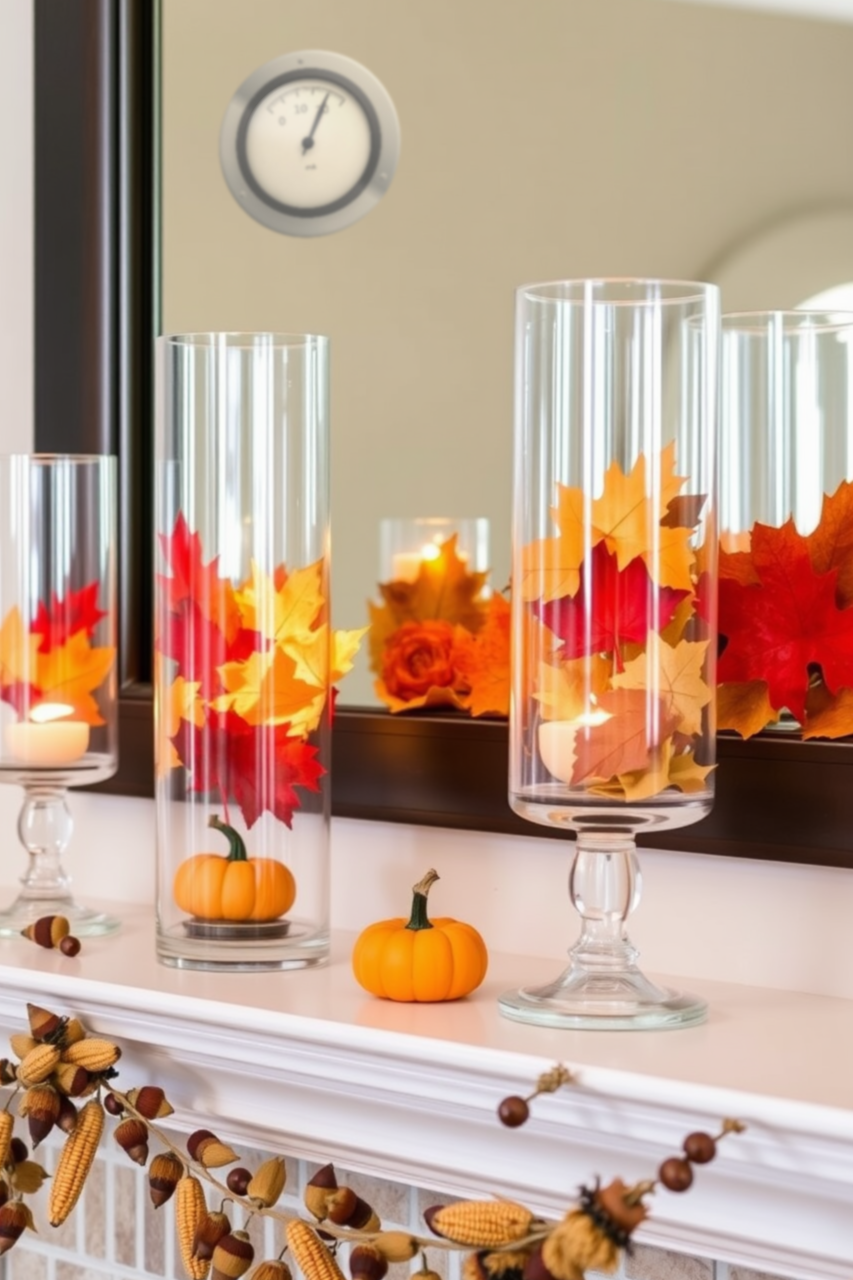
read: {"value": 20, "unit": "mA"}
